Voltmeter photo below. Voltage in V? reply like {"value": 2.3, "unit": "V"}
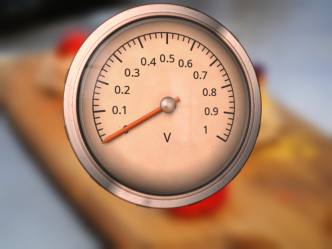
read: {"value": 0, "unit": "V"}
